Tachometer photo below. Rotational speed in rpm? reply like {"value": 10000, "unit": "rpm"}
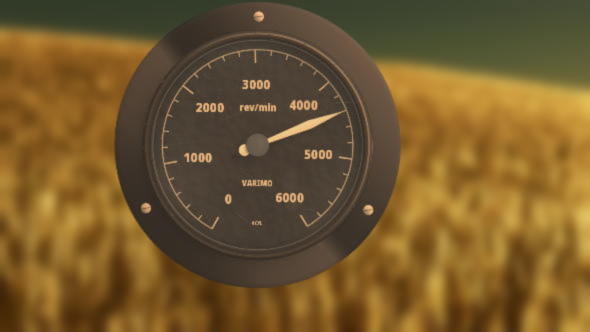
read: {"value": 4400, "unit": "rpm"}
